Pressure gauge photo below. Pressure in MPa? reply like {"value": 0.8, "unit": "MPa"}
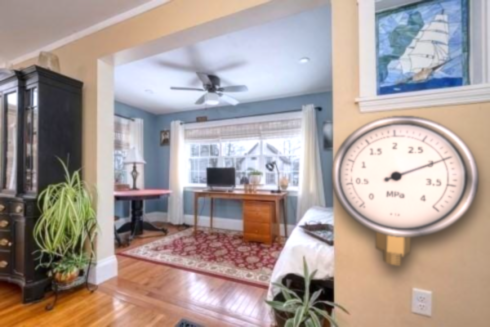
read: {"value": 3, "unit": "MPa"}
